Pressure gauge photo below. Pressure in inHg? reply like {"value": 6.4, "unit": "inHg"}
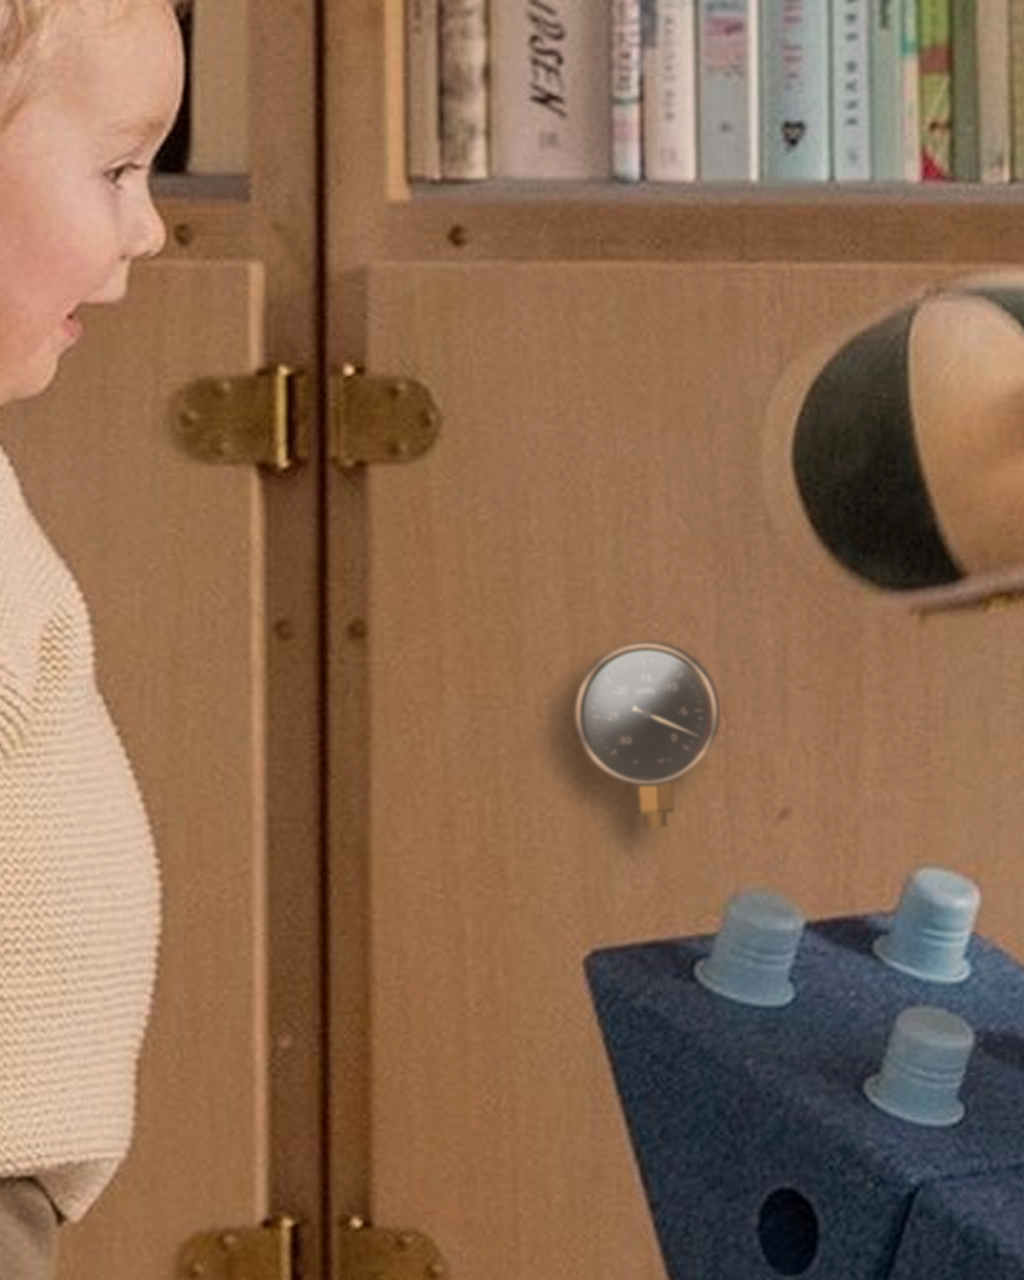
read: {"value": -2, "unit": "inHg"}
